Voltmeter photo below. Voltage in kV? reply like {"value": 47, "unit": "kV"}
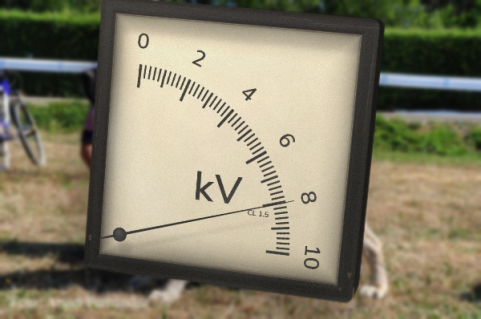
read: {"value": 8, "unit": "kV"}
